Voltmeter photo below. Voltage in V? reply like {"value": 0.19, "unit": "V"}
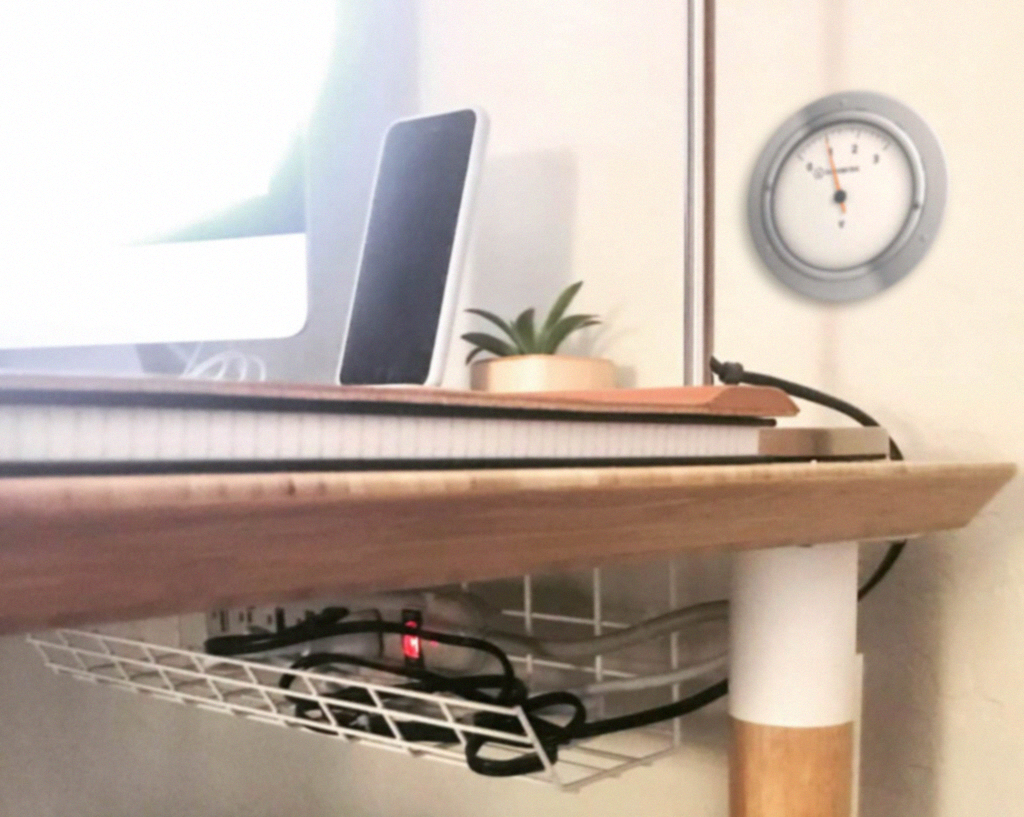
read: {"value": 1, "unit": "V"}
